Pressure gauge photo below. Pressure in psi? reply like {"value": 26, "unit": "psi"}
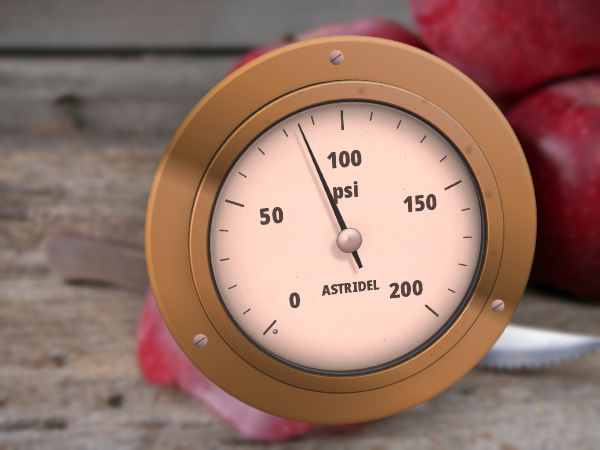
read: {"value": 85, "unit": "psi"}
